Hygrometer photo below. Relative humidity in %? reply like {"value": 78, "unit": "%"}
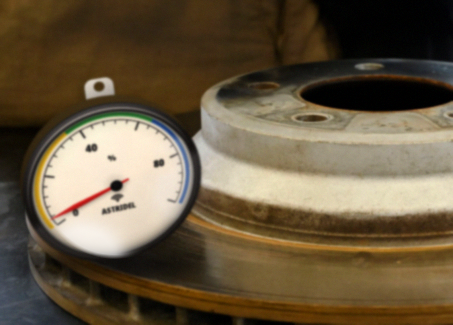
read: {"value": 4, "unit": "%"}
